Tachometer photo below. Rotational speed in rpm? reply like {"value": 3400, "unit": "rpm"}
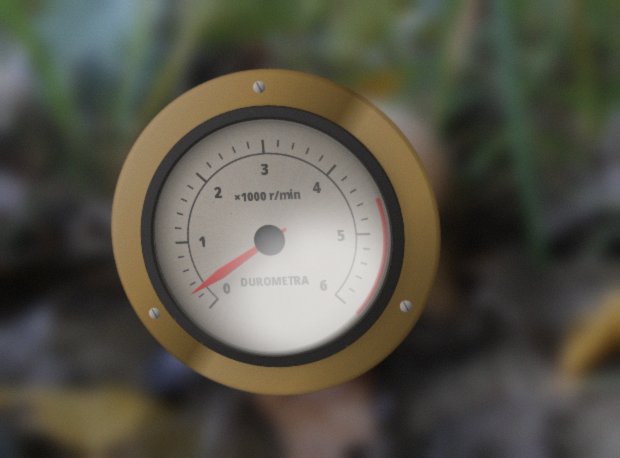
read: {"value": 300, "unit": "rpm"}
